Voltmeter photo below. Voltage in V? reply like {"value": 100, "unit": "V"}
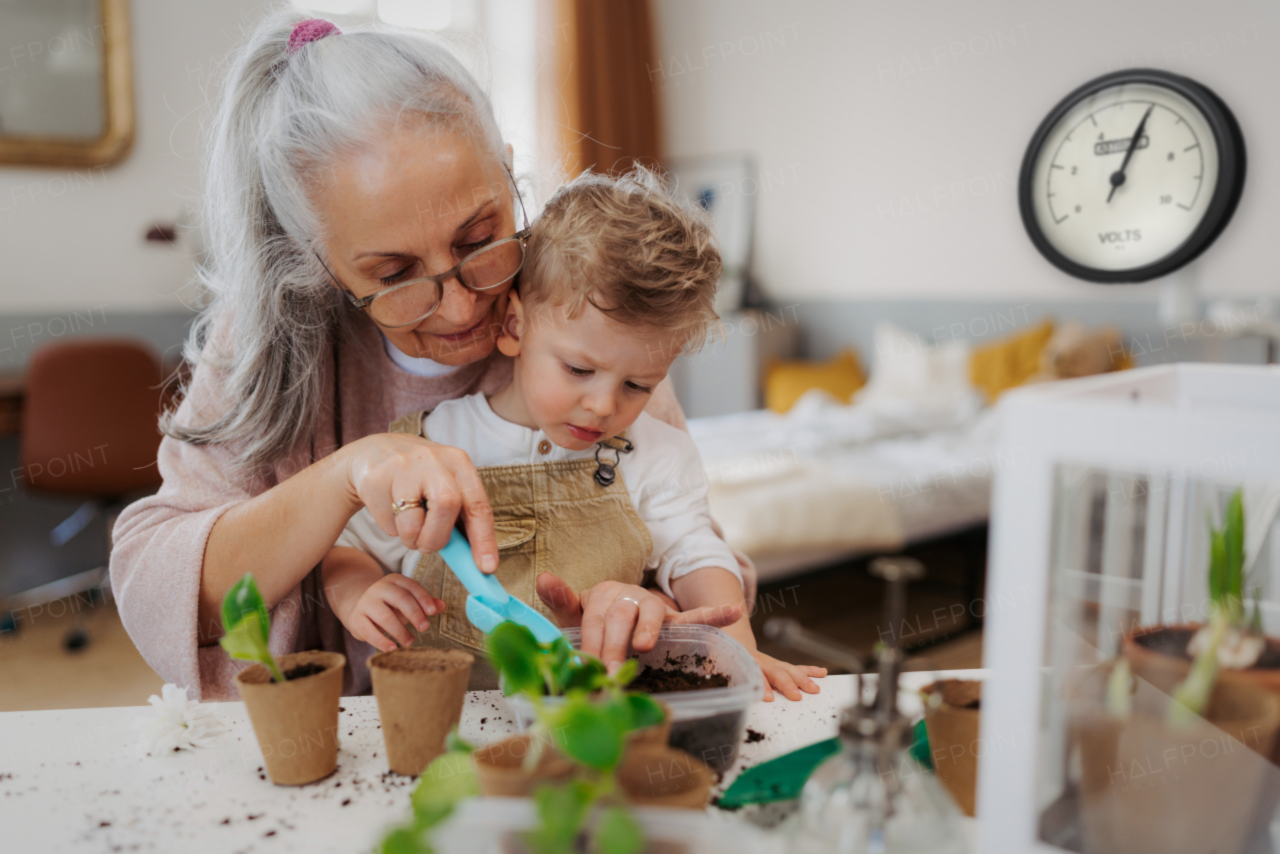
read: {"value": 6, "unit": "V"}
